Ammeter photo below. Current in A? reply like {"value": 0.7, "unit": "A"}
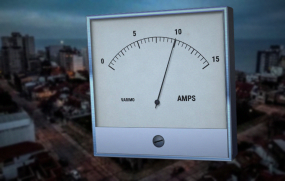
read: {"value": 10, "unit": "A"}
